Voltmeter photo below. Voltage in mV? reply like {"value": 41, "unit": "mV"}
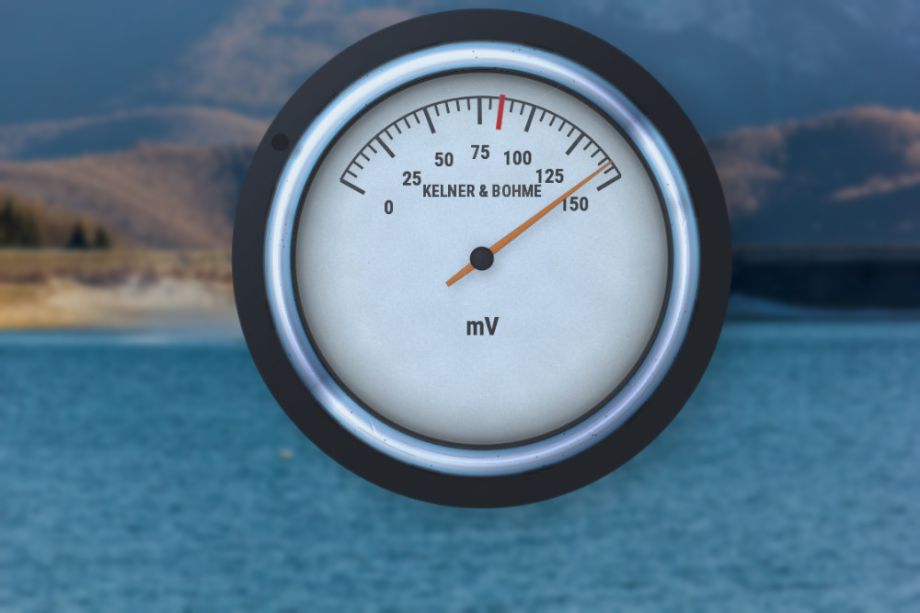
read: {"value": 142.5, "unit": "mV"}
